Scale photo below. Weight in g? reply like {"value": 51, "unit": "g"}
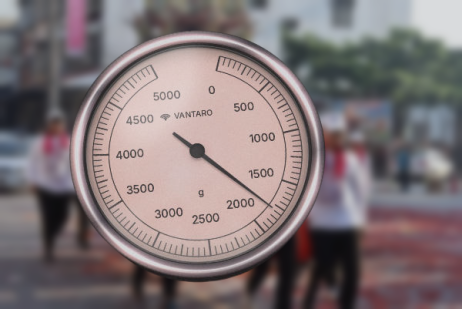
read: {"value": 1800, "unit": "g"}
